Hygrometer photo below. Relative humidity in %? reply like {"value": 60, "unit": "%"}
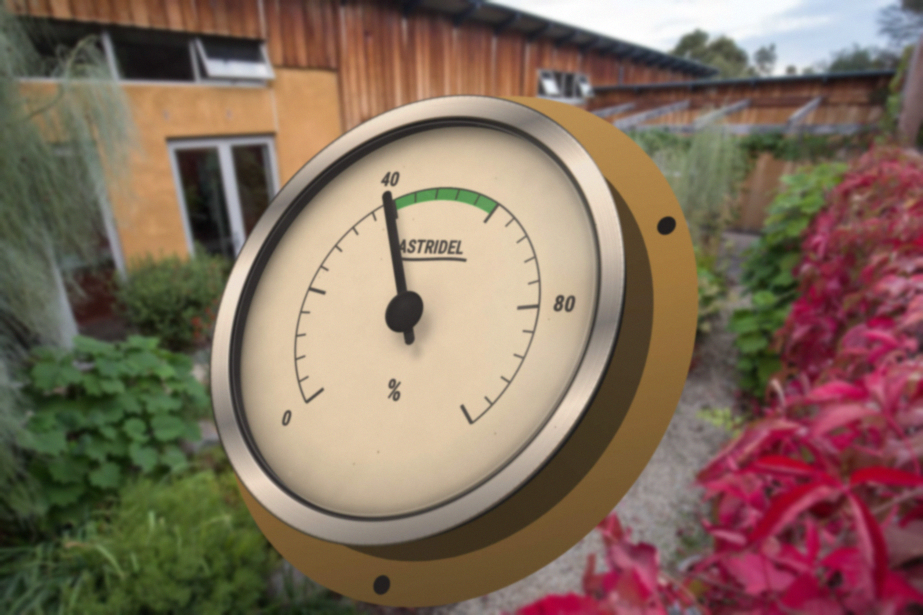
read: {"value": 40, "unit": "%"}
